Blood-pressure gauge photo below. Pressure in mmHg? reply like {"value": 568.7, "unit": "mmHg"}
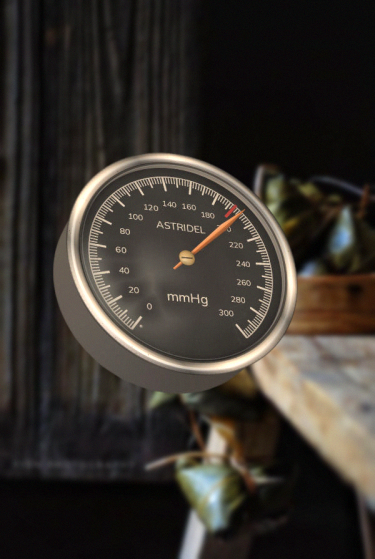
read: {"value": 200, "unit": "mmHg"}
